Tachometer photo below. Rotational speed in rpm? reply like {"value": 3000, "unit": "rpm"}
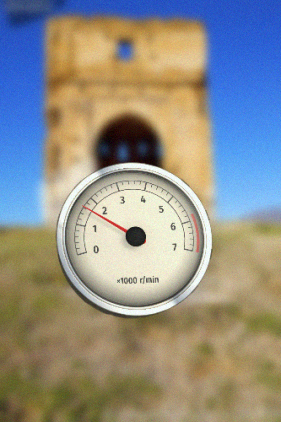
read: {"value": 1600, "unit": "rpm"}
